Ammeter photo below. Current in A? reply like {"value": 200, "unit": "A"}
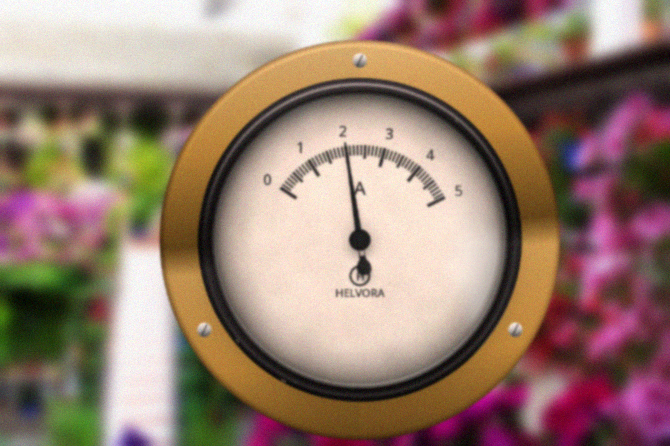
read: {"value": 2, "unit": "A"}
